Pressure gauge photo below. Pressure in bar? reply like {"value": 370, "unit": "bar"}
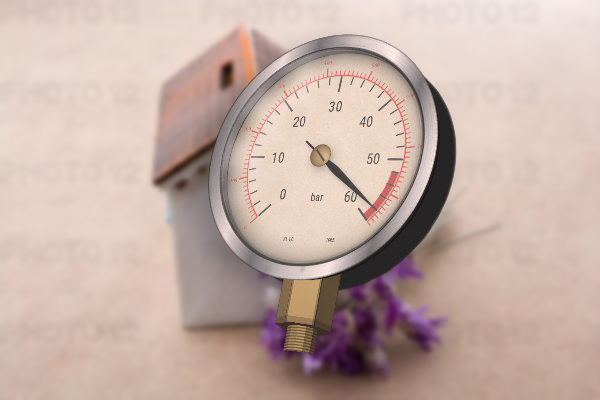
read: {"value": 58, "unit": "bar"}
